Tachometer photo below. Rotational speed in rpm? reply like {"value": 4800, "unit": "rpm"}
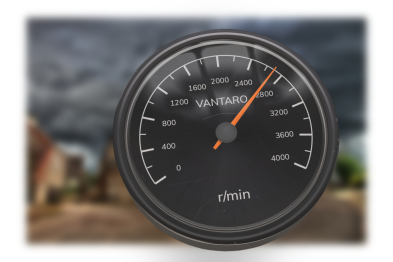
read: {"value": 2700, "unit": "rpm"}
